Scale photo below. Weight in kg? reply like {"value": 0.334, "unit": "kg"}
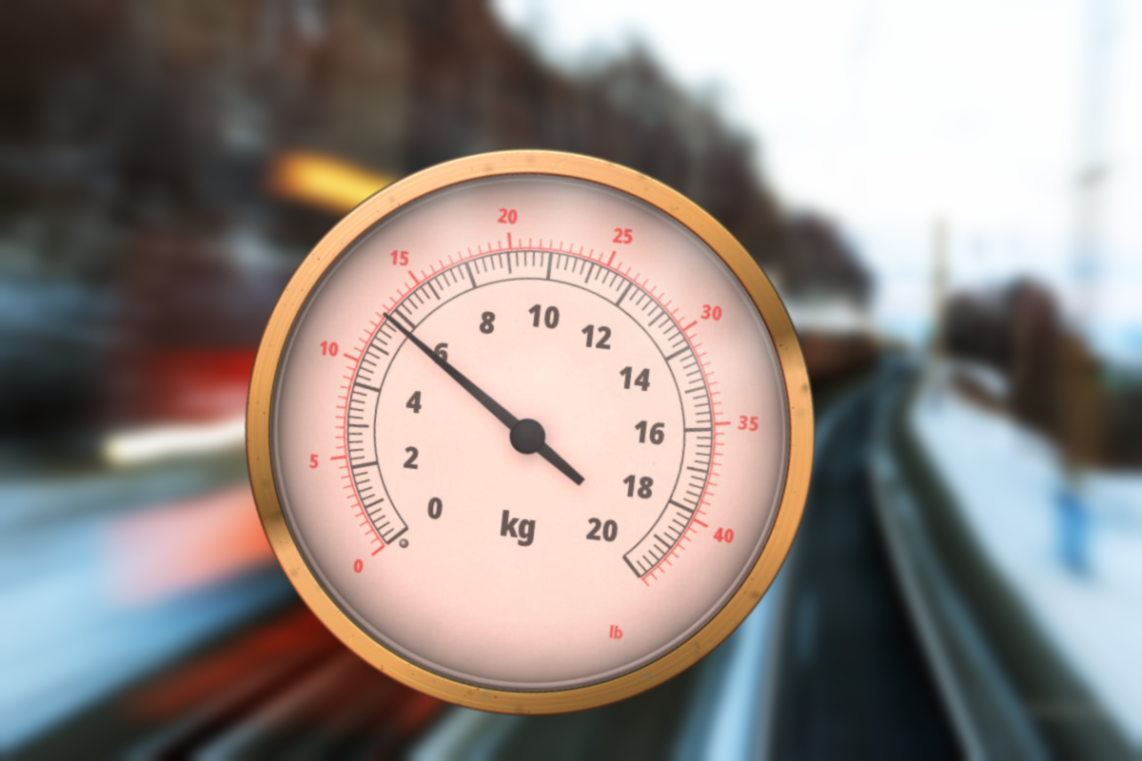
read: {"value": 5.8, "unit": "kg"}
